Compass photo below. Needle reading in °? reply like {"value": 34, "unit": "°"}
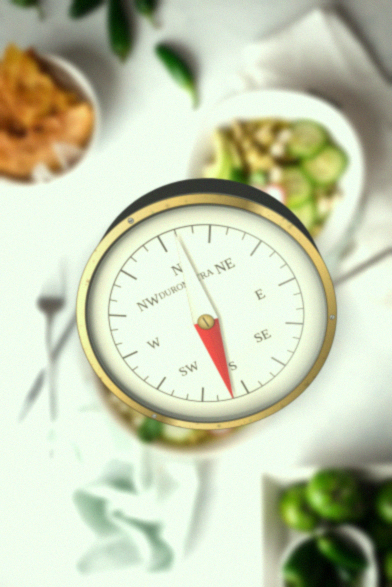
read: {"value": 190, "unit": "°"}
